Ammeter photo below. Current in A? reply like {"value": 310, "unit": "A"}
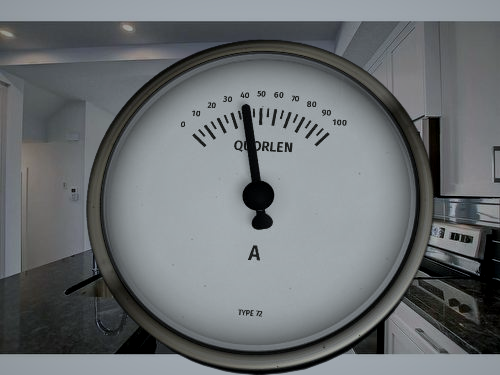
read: {"value": 40, "unit": "A"}
